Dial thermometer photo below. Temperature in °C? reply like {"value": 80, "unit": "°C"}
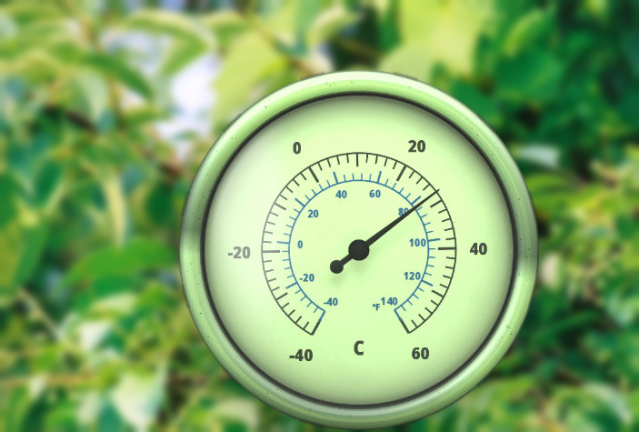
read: {"value": 28, "unit": "°C"}
